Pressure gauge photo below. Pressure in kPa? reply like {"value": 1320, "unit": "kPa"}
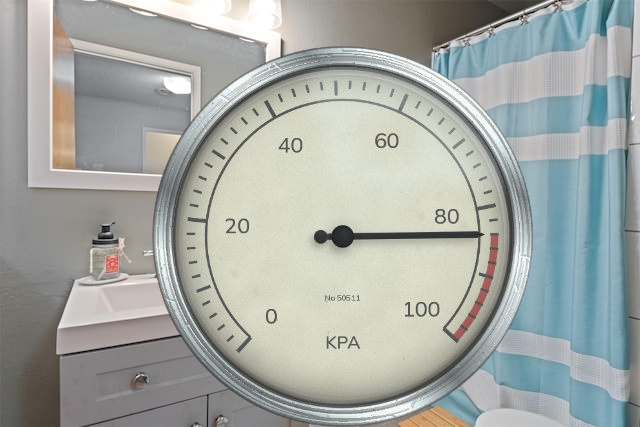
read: {"value": 84, "unit": "kPa"}
